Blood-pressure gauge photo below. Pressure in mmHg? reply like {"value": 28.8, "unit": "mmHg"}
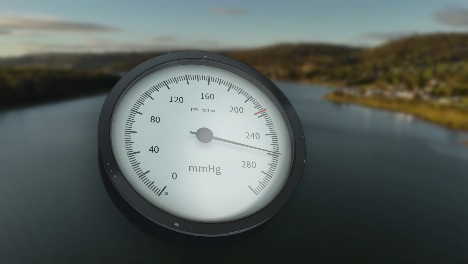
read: {"value": 260, "unit": "mmHg"}
